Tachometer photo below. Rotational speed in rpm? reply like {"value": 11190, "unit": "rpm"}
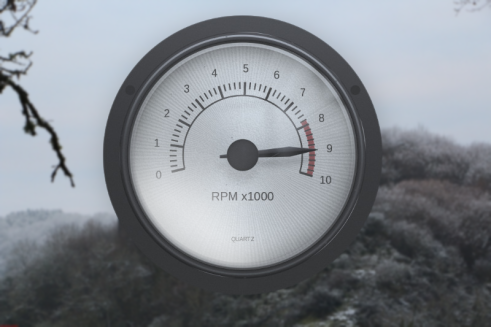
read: {"value": 9000, "unit": "rpm"}
